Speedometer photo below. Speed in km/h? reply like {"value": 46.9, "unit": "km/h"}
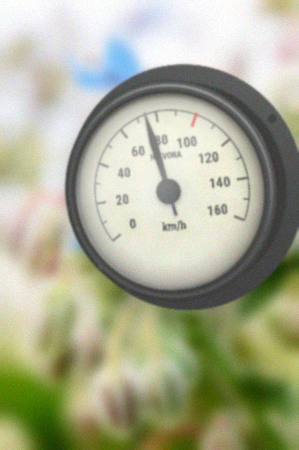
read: {"value": 75, "unit": "km/h"}
